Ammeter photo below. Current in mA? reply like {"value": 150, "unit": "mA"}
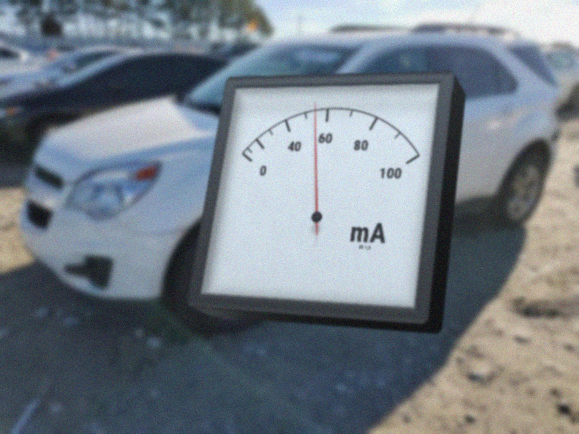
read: {"value": 55, "unit": "mA"}
